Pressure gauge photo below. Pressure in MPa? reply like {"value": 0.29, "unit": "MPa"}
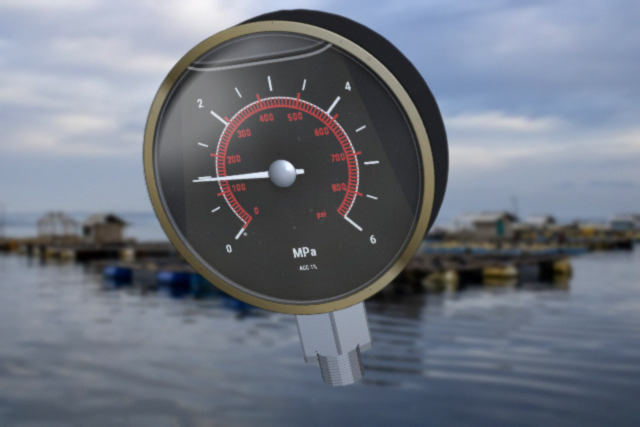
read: {"value": 1, "unit": "MPa"}
